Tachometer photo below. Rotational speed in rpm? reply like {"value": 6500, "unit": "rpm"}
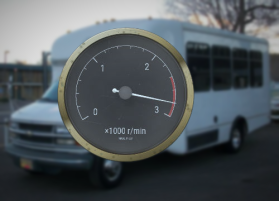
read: {"value": 2800, "unit": "rpm"}
